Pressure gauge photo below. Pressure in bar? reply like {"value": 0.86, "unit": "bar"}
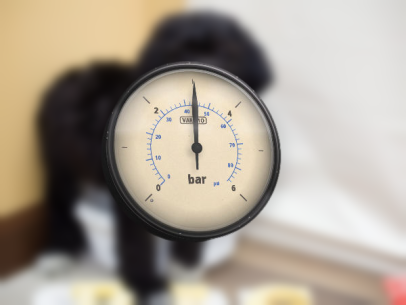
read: {"value": 3, "unit": "bar"}
